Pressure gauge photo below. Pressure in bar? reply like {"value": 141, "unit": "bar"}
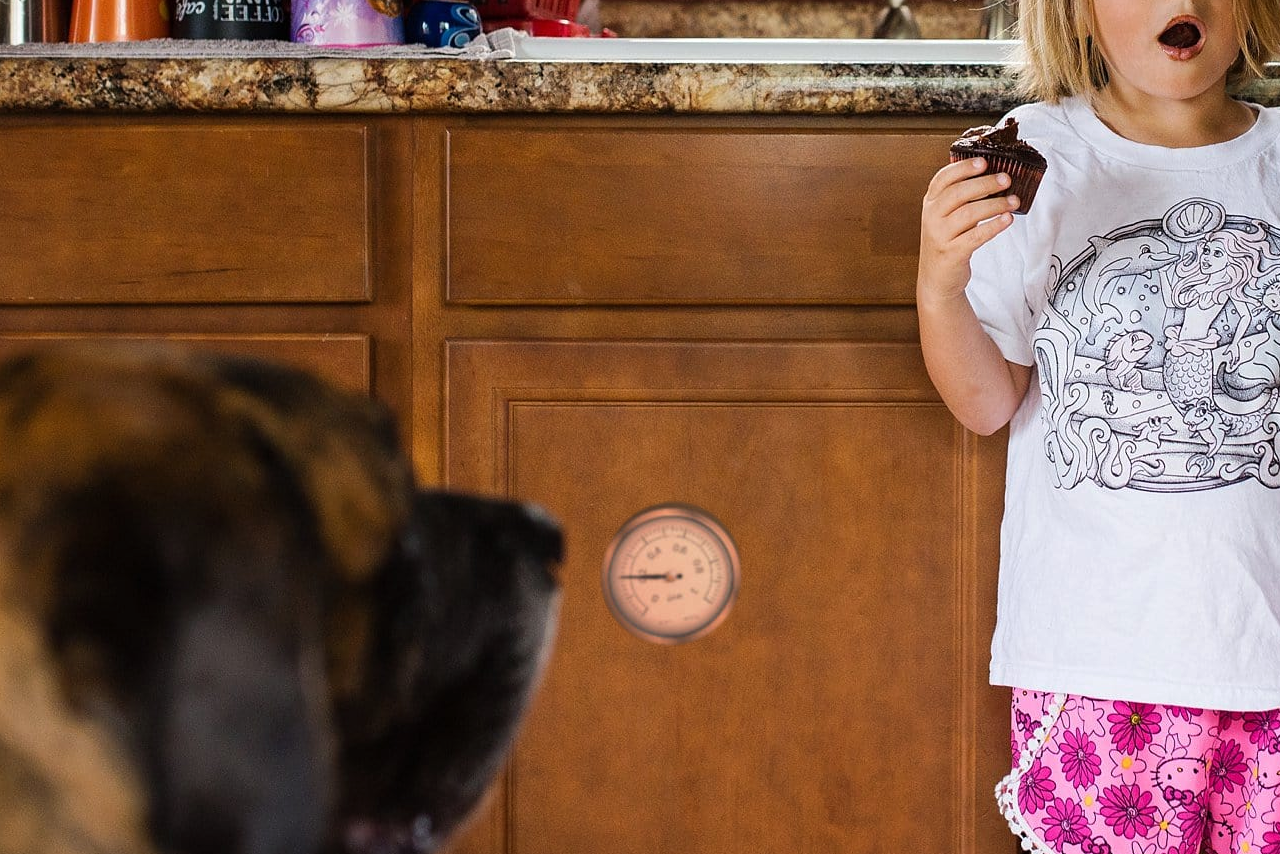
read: {"value": 0.2, "unit": "bar"}
